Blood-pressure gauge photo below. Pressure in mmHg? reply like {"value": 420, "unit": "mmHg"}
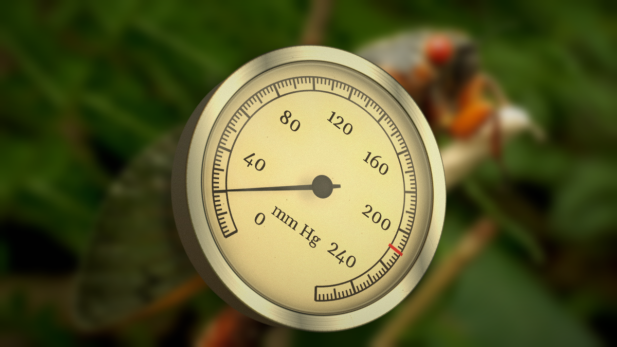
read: {"value": 20, "unit": "mmHg"}
